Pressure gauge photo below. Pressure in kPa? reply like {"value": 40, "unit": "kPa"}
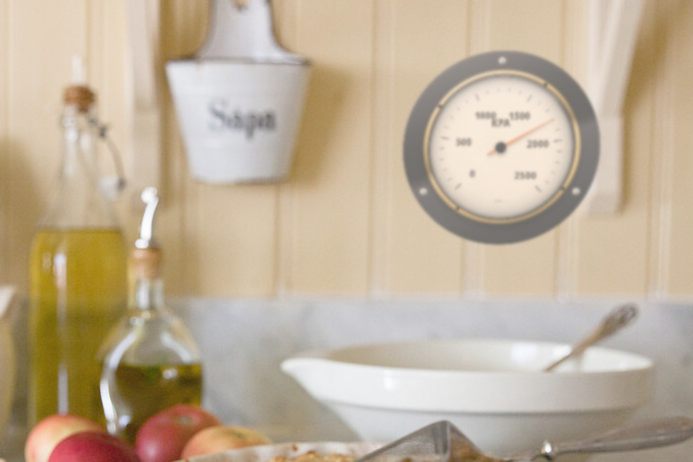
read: {"value": 1800, "unit": "kPa"}
